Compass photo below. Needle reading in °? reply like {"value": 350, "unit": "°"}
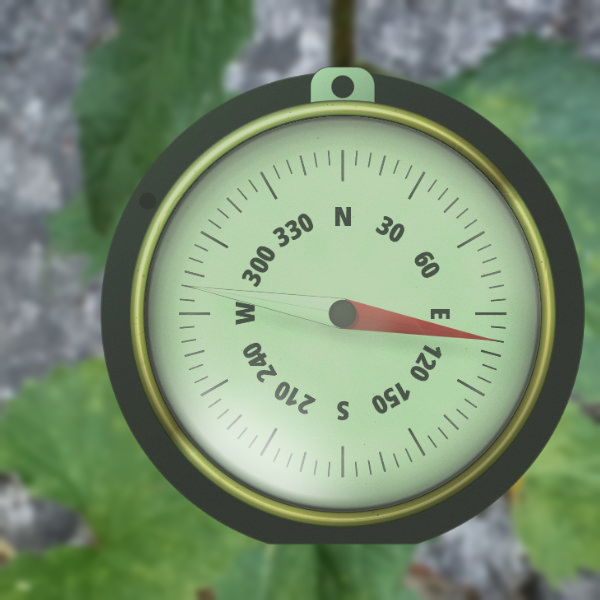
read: {"value": 100, "unit": "°"}
